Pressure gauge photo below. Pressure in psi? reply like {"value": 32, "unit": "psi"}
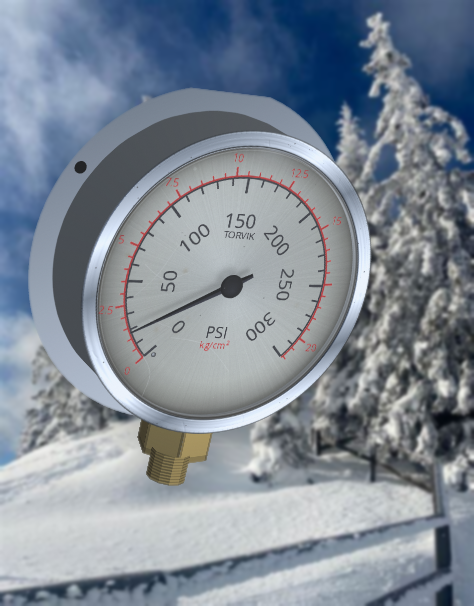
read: {"value": 20, "unit": "psi"}
